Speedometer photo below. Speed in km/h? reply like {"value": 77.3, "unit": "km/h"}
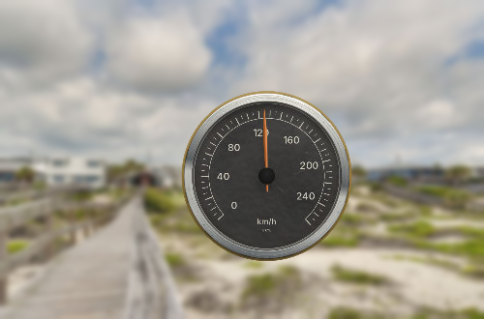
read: {"value": 125, "unit": "km/h"}
